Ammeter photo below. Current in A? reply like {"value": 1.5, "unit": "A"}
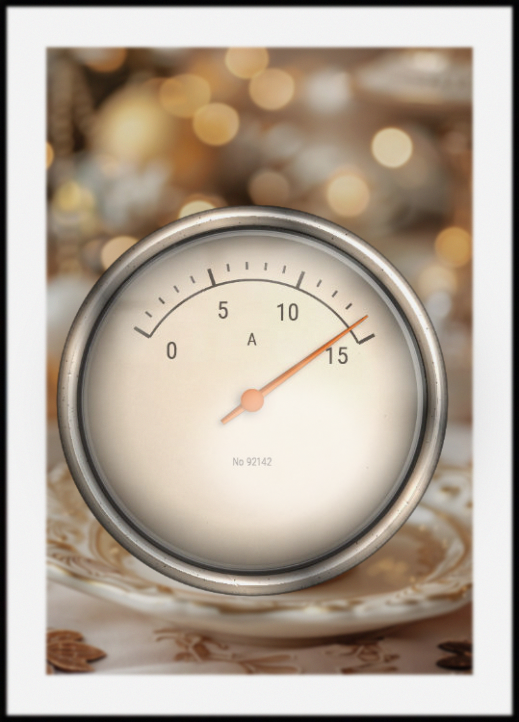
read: {"value": 14, "unit": "A"}
